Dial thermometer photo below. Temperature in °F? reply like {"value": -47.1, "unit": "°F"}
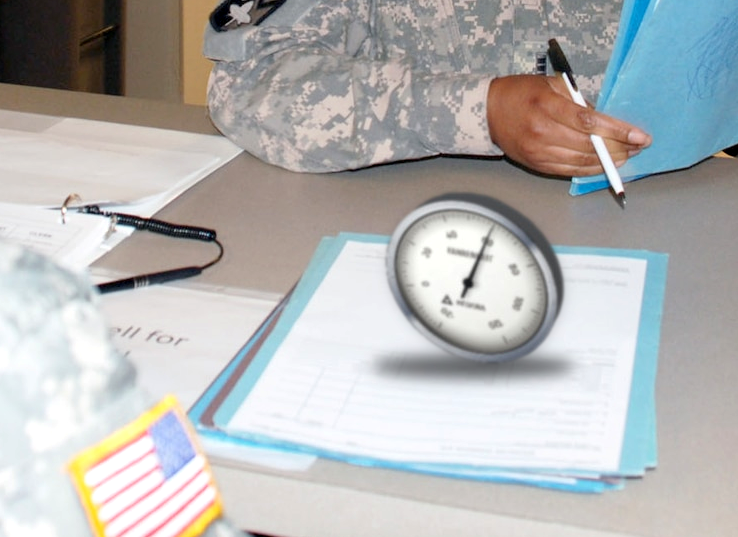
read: {"value": 60, "unit": "°F"}
